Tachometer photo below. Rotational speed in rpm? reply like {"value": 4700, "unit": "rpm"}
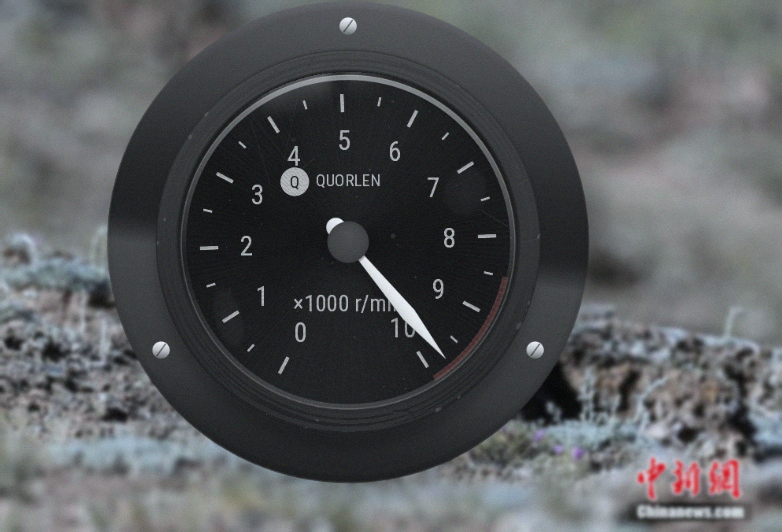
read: {"value": 9750, "unit": "rpm"}
